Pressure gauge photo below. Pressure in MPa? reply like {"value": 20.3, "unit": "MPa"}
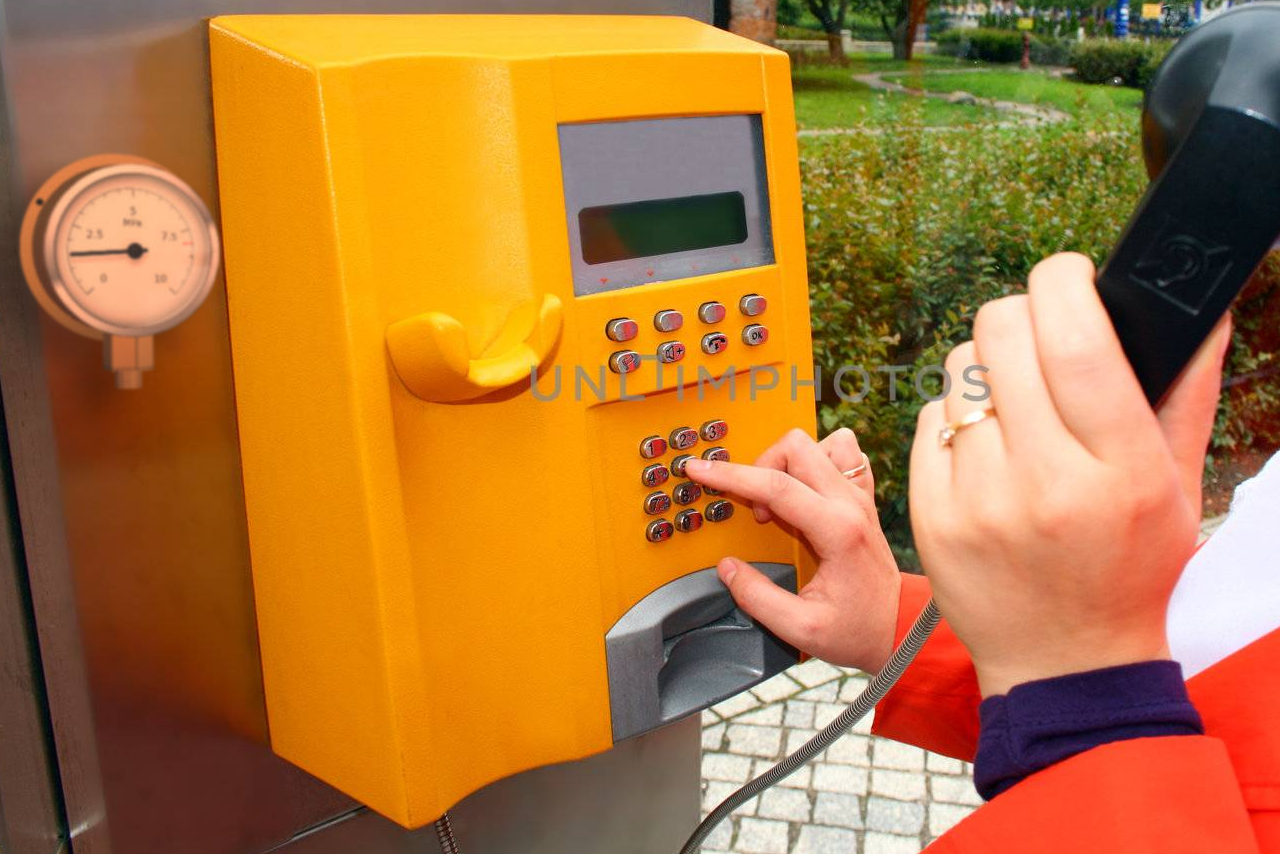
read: {"value": 1.5, "unit": "MPa"}
